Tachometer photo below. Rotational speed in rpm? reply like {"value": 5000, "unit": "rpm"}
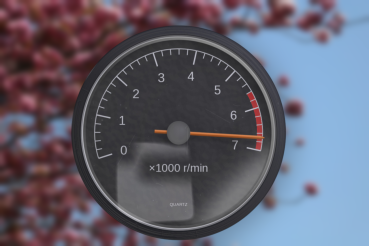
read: {"value": 6700, "unit": "rpm"}
